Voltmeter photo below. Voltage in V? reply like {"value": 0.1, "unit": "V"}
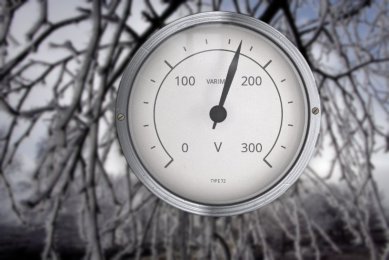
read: {"value": 170, "unit": "V"}
